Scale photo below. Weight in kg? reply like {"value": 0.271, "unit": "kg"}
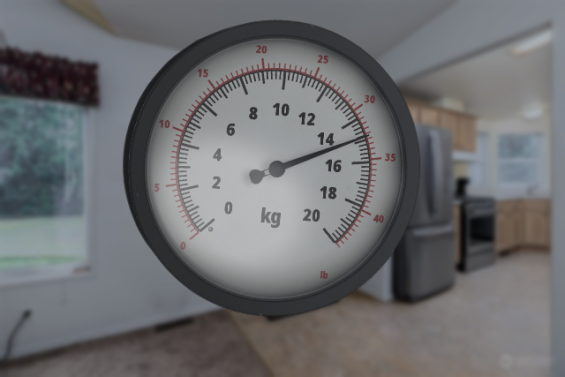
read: {"value": 14.8, "unit": "kg"}
